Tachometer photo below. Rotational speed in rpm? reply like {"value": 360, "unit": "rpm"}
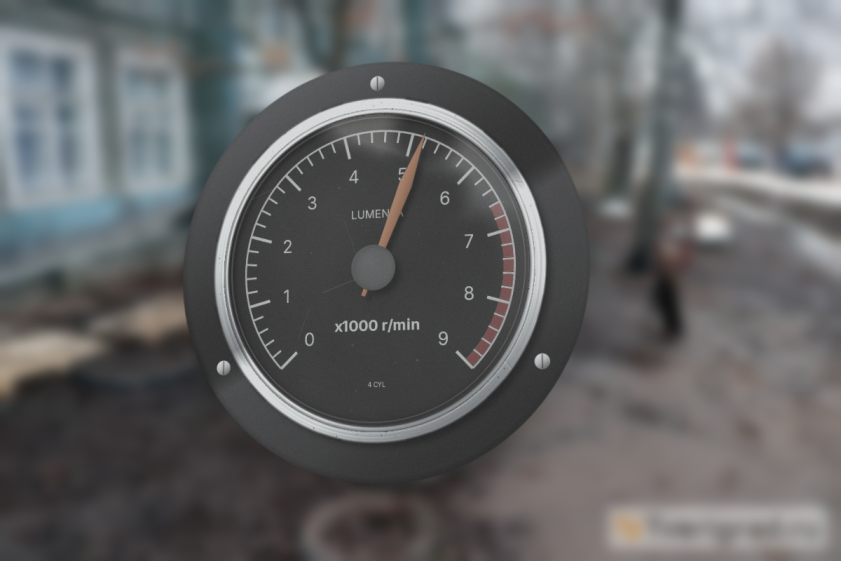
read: {"value": 5200, "unit": "rpm"}
